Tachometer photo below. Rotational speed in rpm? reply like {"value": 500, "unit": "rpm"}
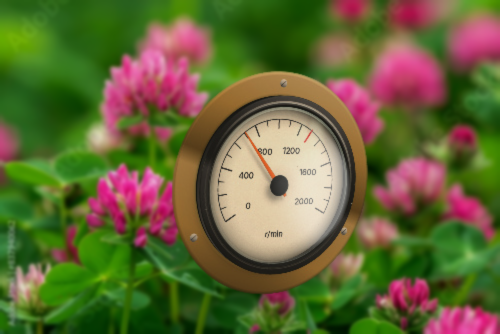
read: {"value": 700, "unit": "rpm"}
